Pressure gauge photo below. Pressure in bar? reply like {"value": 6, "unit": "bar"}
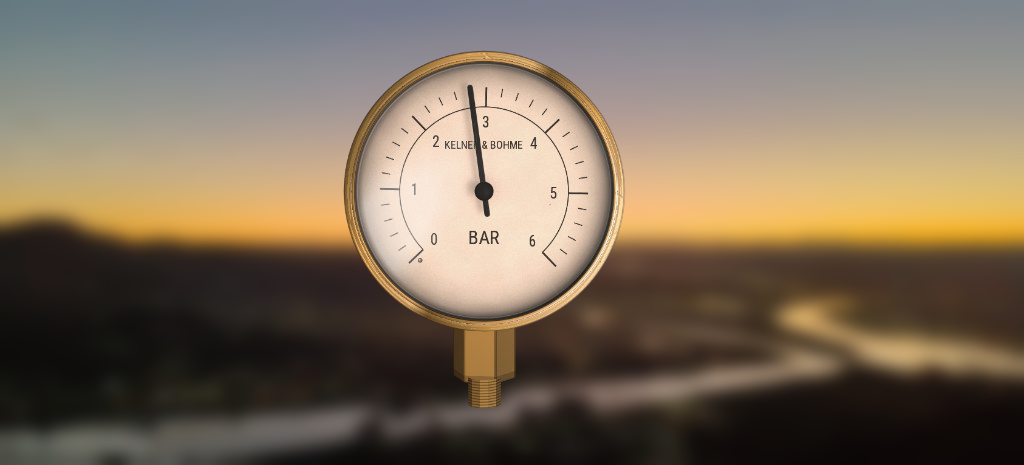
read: {"value": 2.8, "unit": "bar"}
